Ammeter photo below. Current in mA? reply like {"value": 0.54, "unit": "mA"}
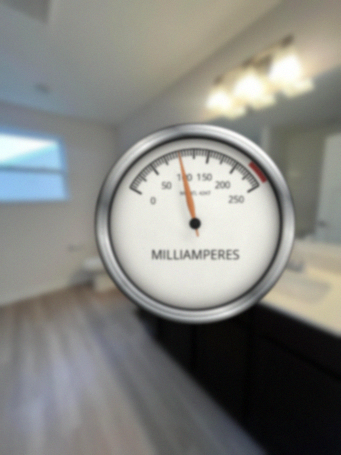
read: {"value": 100, "unit": "mA"}
